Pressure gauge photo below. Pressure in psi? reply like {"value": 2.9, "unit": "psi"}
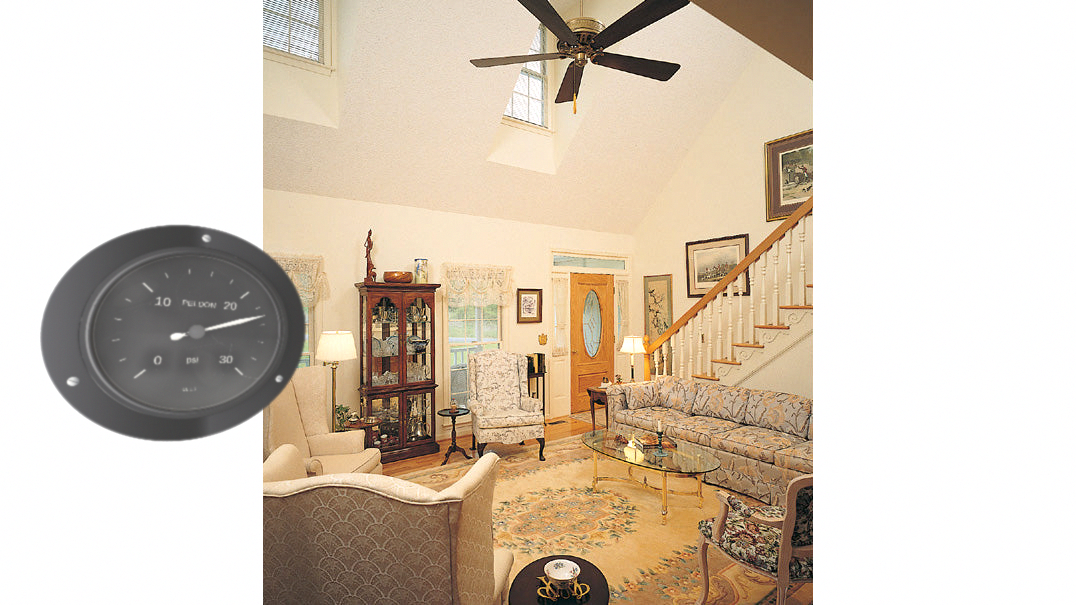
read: {"value": 23, "unit": "psi"}
